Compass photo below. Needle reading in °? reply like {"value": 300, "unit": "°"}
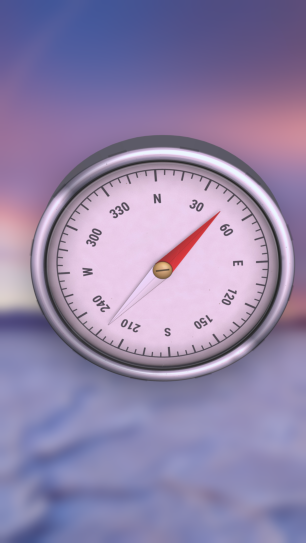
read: {"value": 45, "unit": "°"}
